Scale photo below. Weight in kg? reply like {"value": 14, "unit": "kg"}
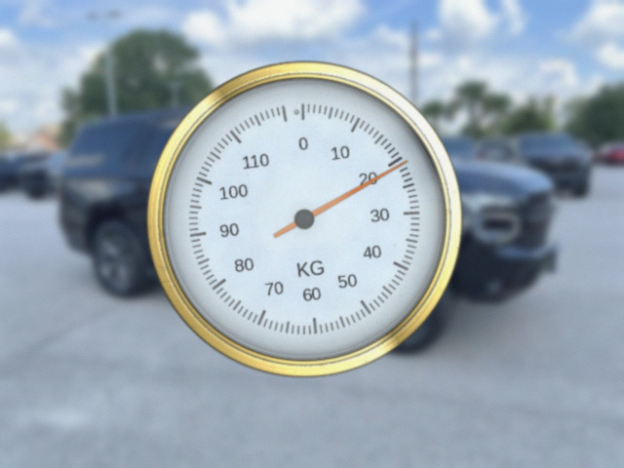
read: {"value": 21, "unit": "kg"}
